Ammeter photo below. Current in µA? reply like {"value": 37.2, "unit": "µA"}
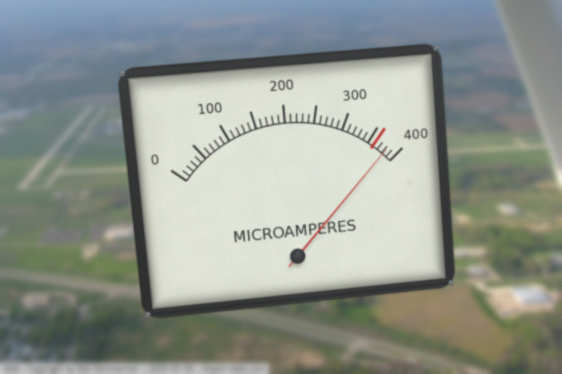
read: {"value": 380, "unit": "µA"}
